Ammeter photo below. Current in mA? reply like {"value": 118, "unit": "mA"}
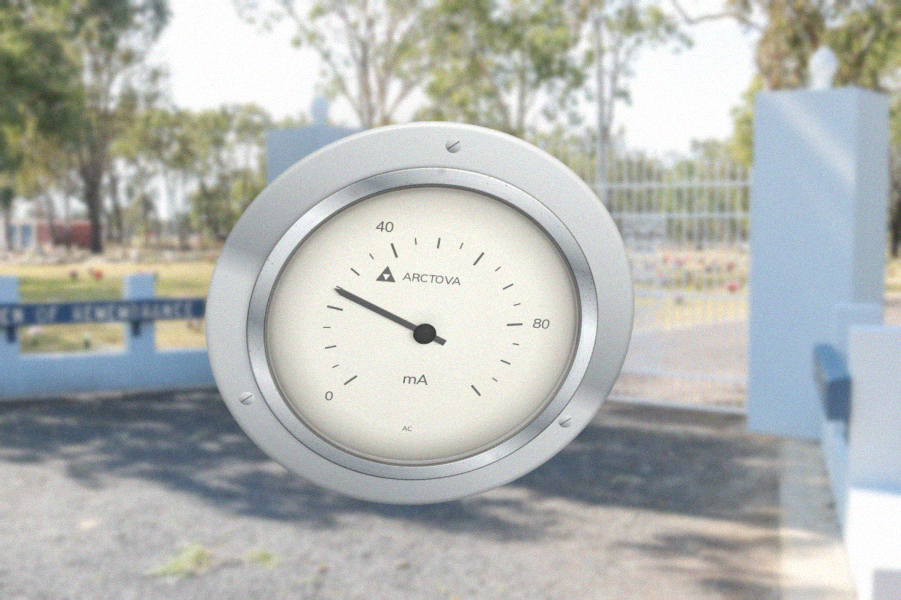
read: {"value": 25, "unit": "mA"}
